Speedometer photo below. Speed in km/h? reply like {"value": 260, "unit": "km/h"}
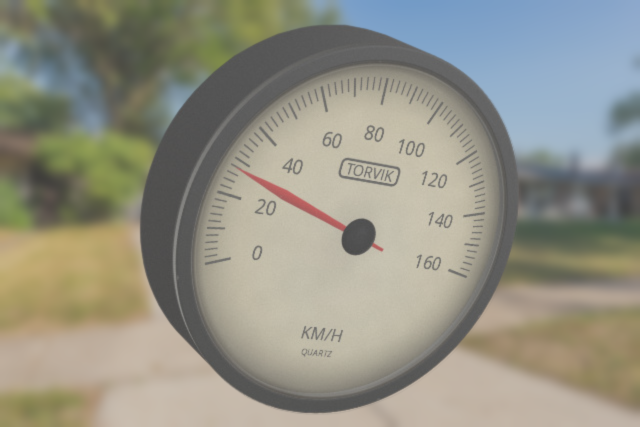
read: {"value": 28, "unit": "km/h"}
